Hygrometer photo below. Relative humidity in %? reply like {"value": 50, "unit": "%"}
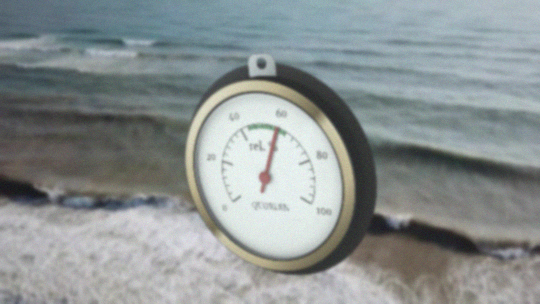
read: {"value": 60, "unit": "%"}
